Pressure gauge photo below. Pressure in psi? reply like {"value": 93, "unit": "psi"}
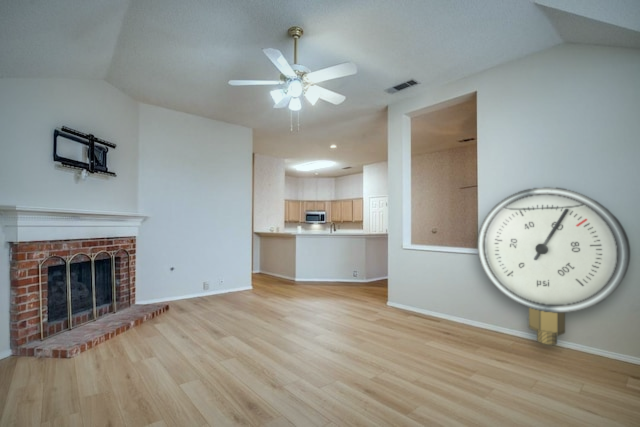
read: {"value": 60, "unit": "psi"}
